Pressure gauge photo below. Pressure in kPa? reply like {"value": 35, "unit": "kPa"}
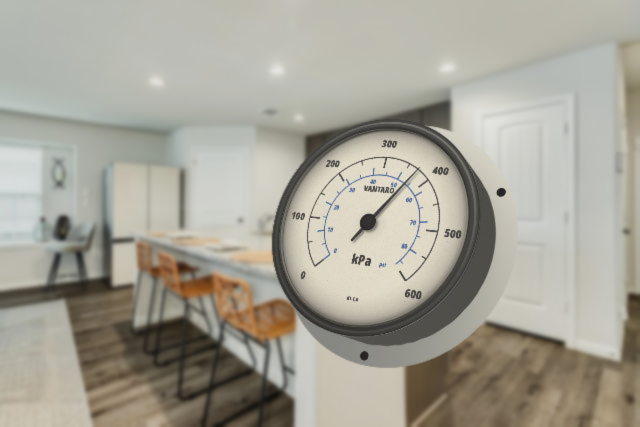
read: {"value": 375, "unit": "kPa"}
